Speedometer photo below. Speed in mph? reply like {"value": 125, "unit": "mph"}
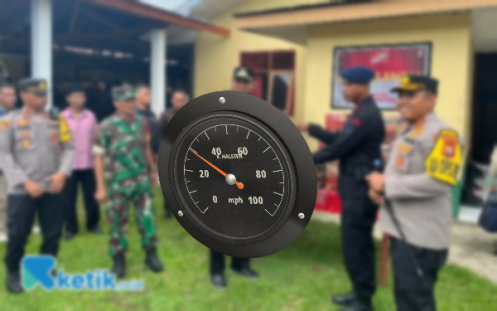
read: {"value": 30, "unit": "mph"}
